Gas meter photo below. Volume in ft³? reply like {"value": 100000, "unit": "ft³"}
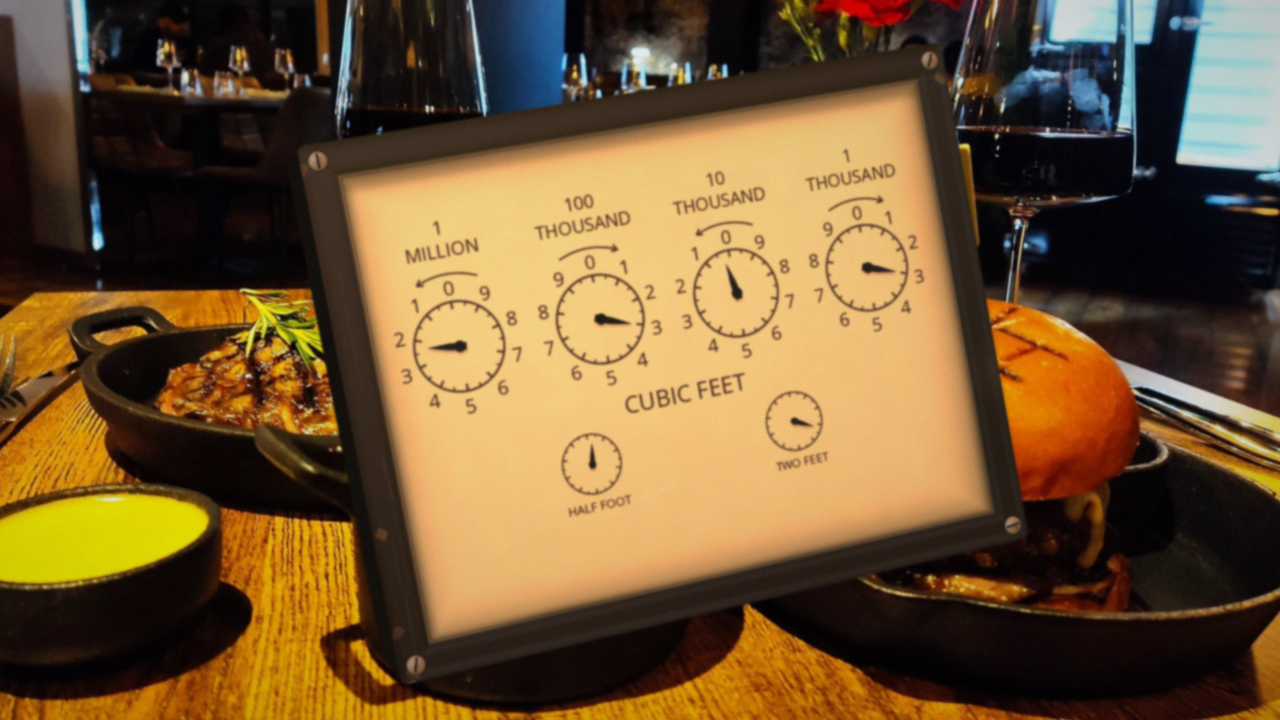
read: {"value": 230300, "unit": "ft³"}
